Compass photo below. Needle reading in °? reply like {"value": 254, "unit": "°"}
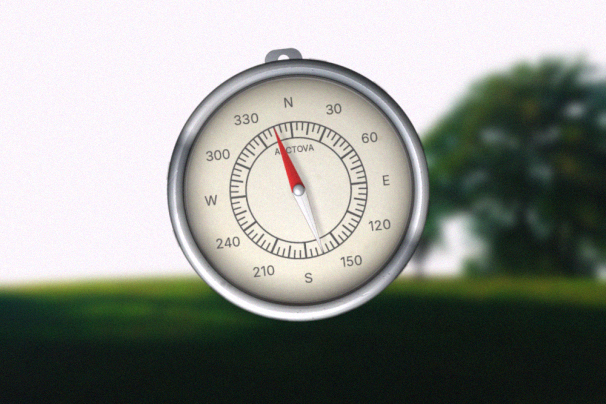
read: {"value": 345, "unit": "°"}
